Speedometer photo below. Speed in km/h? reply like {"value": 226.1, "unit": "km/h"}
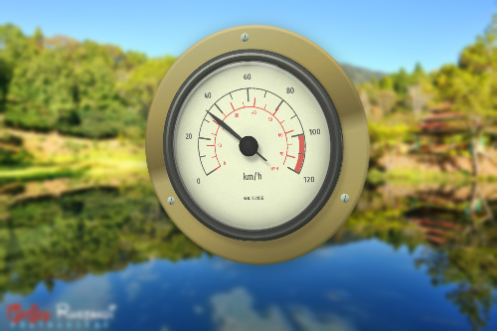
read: {"value": 35, "unit": "km/h"}
